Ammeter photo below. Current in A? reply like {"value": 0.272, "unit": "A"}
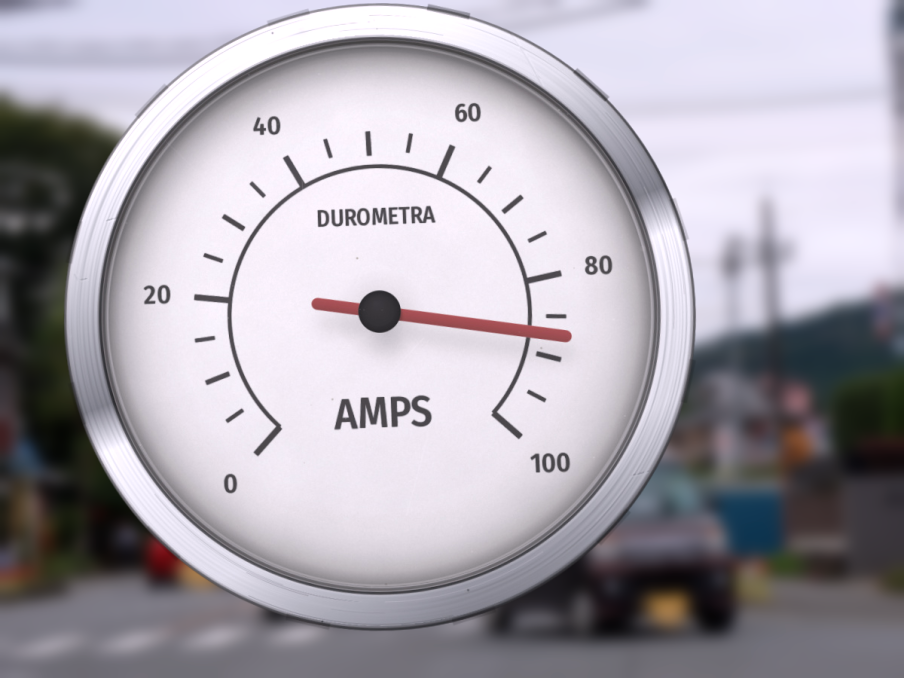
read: {"value": 87.5, "unit": "A"}
